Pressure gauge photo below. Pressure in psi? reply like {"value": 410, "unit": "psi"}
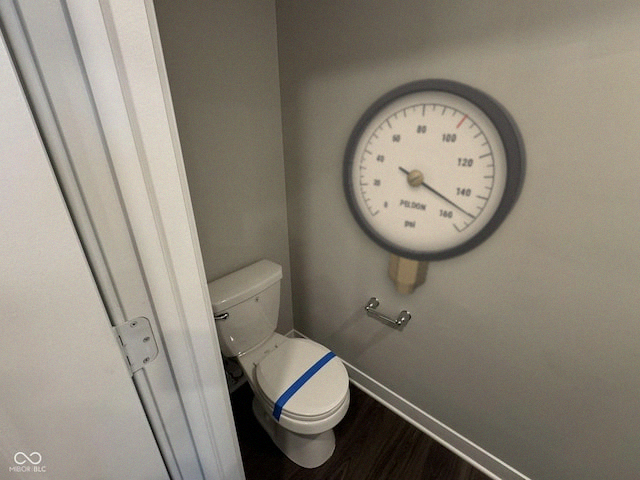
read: {"value": 150, "unit": "psi"}
